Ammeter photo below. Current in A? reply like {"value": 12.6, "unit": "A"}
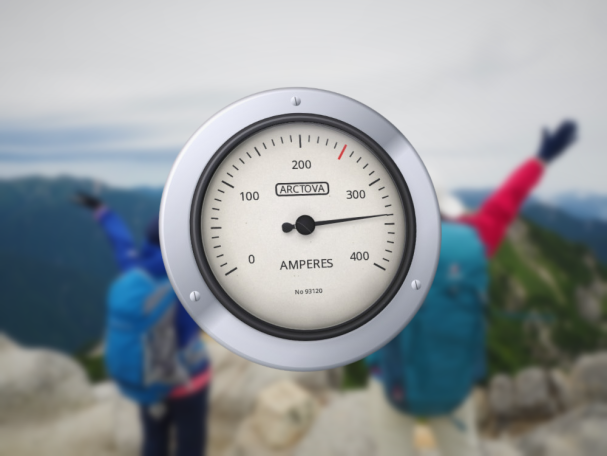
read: {"value": 340, "unit": "A"}
